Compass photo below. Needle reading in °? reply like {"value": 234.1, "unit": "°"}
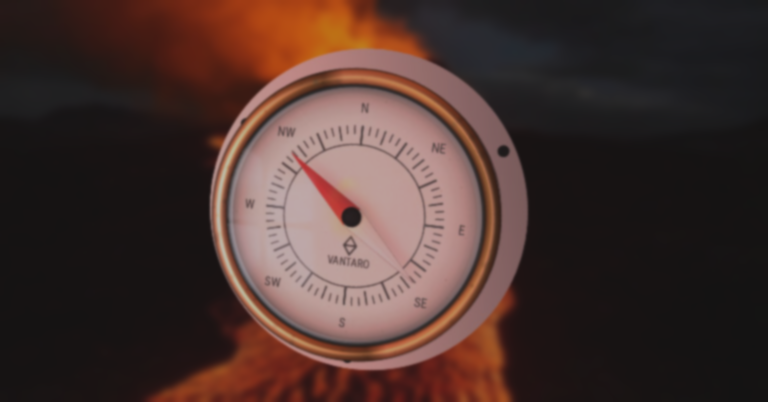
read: {"value": 310, "unit": "°"}
